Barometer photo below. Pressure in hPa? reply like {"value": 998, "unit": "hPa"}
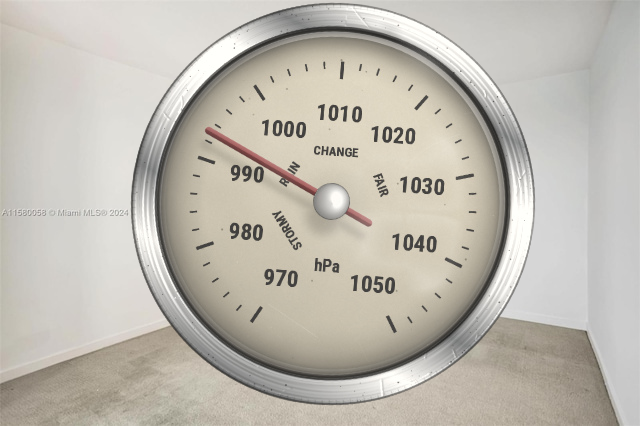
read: {"value": 993, "unit": "hPa"}
